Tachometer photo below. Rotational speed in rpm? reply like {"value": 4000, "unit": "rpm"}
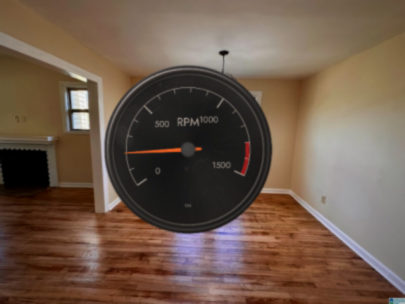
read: {"value": 200, "unit": "rpm"}
